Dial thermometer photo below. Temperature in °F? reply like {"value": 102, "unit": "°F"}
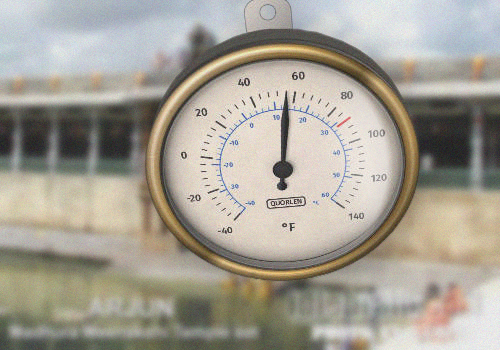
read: {"value": 56, "unit": "°F"}
